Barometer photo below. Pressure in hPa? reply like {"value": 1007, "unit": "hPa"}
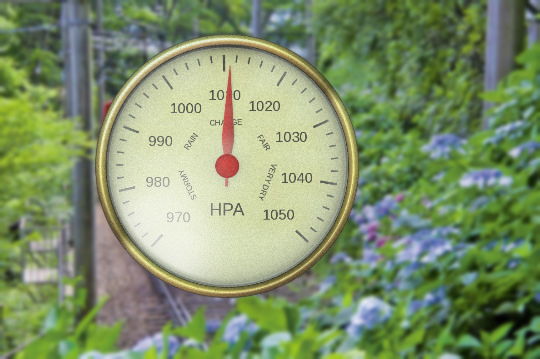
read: {"value": 1011, "unit": "hPa"}
